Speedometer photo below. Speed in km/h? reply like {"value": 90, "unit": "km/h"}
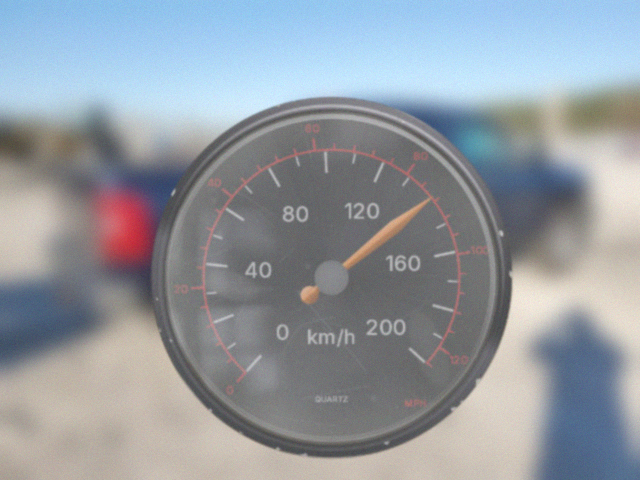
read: {"value": 140, "unit": "km/h"}
